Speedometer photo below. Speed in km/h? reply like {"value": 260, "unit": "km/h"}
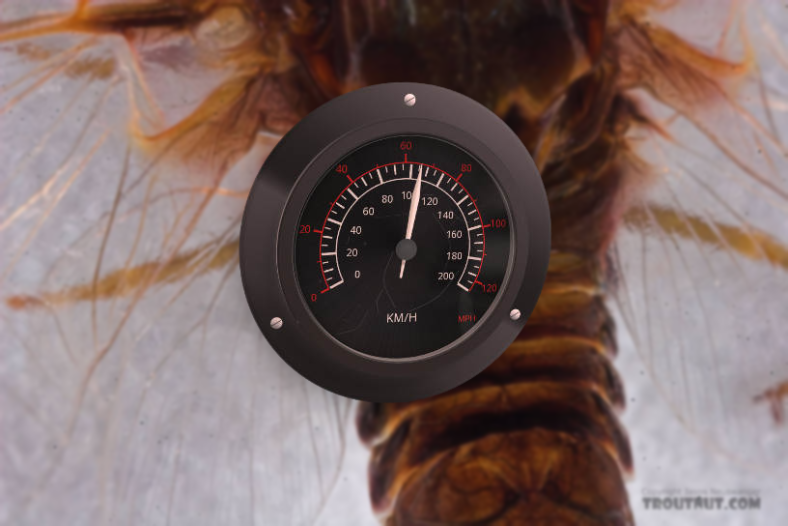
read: {"value": 105, "unit": "km/h"}
